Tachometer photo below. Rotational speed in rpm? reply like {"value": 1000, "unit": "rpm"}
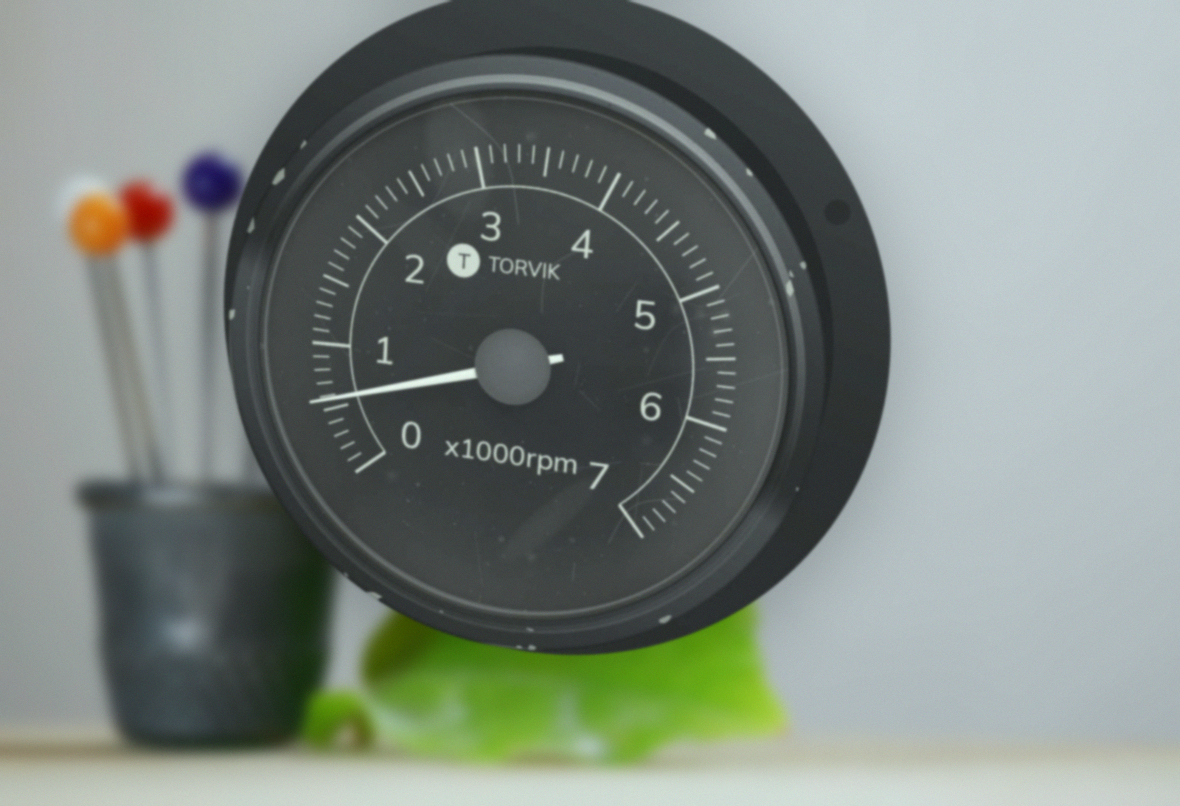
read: {"value": 600, "unit": "rpm"}
